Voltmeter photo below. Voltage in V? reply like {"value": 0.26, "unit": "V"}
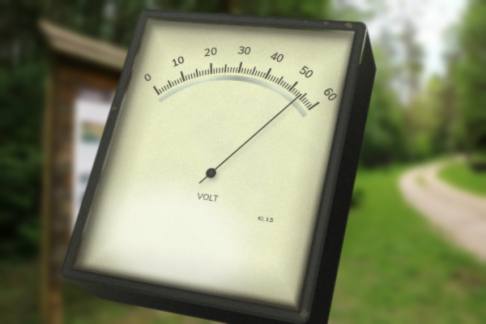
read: {"value": 55, "unit": "V"}
